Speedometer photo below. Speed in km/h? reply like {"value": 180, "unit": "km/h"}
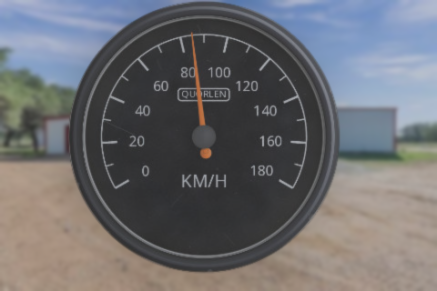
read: {"value": 85, "unit": "km/h"}
